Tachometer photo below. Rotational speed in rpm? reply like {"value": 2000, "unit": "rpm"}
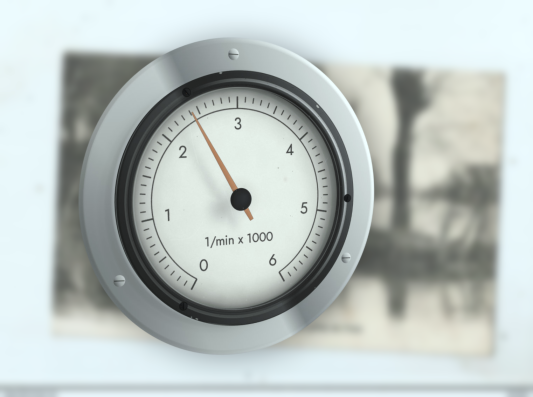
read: {"value": 2400, "unit": "rpm"}
